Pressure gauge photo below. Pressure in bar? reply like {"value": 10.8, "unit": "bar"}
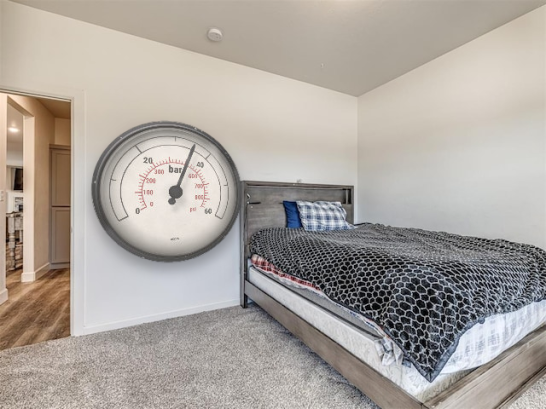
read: {"value": 35, "unit": "bar"}
